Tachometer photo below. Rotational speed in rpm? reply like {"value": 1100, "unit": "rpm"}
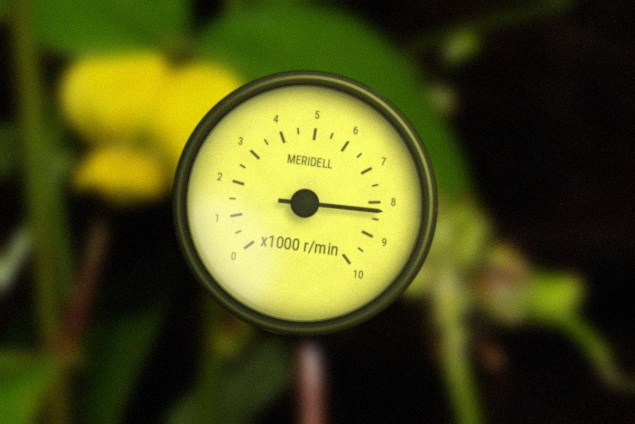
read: {"value": 8250, "unit": "rpm"}
